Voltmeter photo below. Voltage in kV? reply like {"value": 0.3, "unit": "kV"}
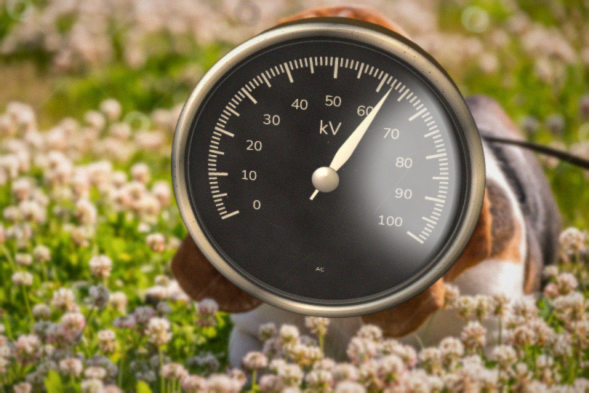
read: {"value": 62, "unit": "kV"}
